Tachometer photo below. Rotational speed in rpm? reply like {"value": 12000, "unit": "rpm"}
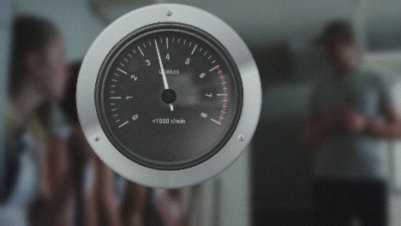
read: {"value": 3600, "unit": "rpm"}
